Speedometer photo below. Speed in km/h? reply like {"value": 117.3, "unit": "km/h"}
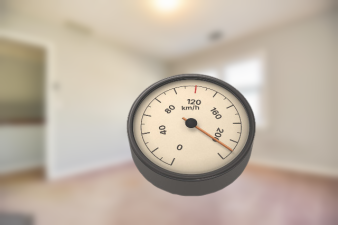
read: {"value": 210, "unit": "km/h"}
